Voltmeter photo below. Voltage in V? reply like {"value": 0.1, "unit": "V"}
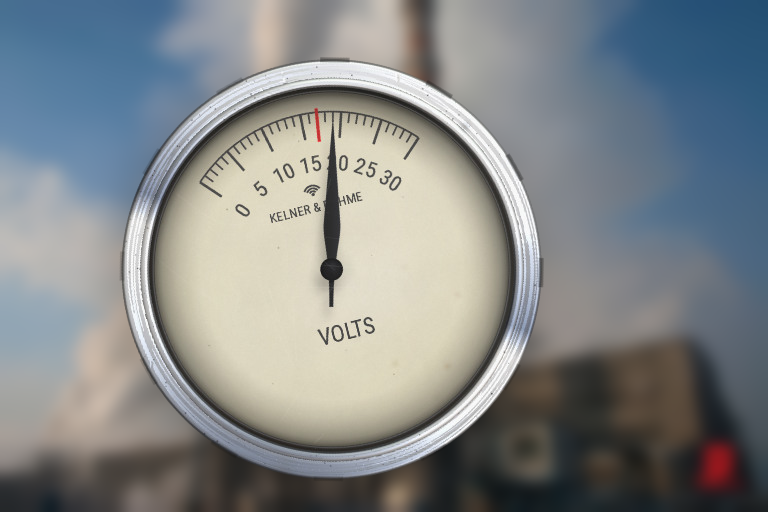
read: {"value": 19, "unit": "V"}
